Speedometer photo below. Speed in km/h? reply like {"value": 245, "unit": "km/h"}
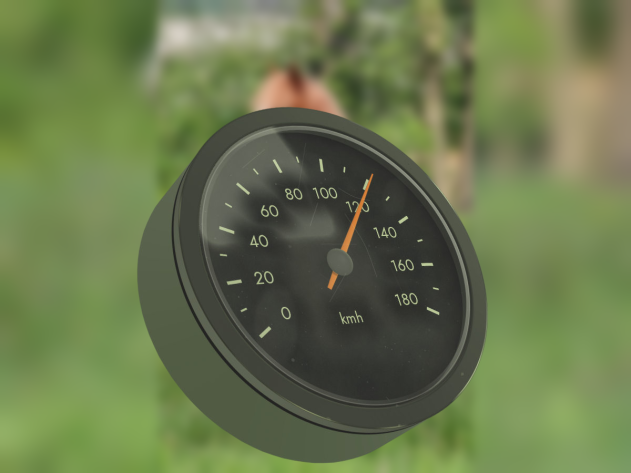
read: {"value": 120, "unit": "km/h"}
